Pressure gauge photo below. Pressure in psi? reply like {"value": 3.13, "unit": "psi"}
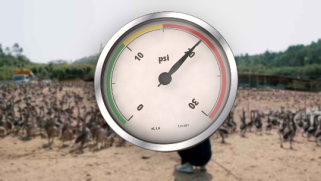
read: {"value": 20, "unit": "psi"}
